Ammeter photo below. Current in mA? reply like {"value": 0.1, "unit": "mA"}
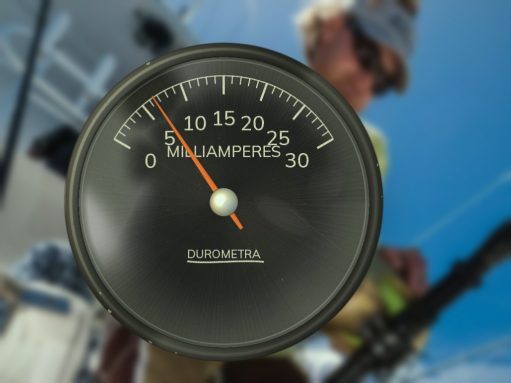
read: {"value": 6.5, "unit": "mA"}
